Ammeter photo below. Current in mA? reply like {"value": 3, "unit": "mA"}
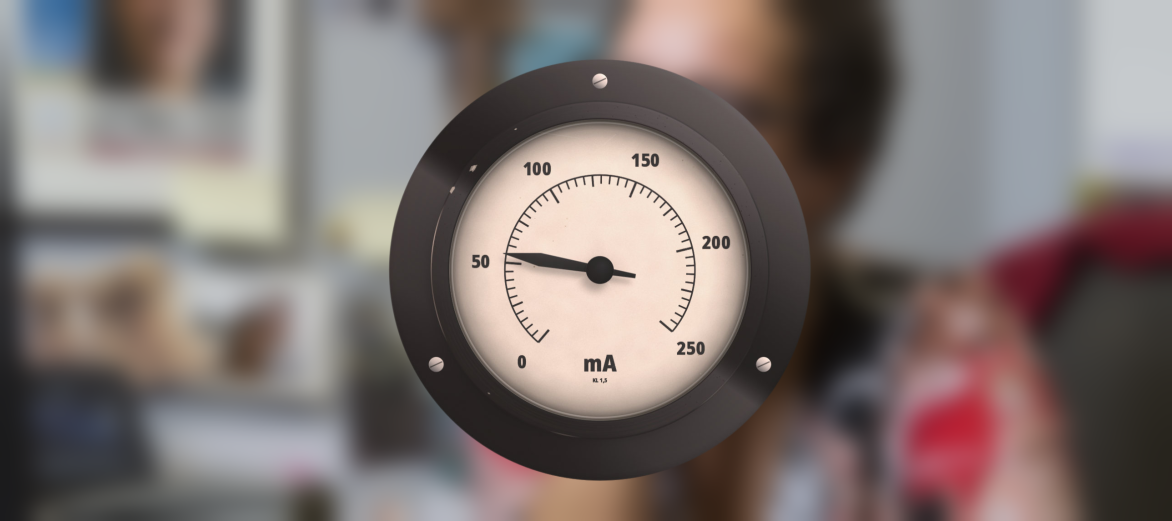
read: {"value": 55, "unit": "mA"}
